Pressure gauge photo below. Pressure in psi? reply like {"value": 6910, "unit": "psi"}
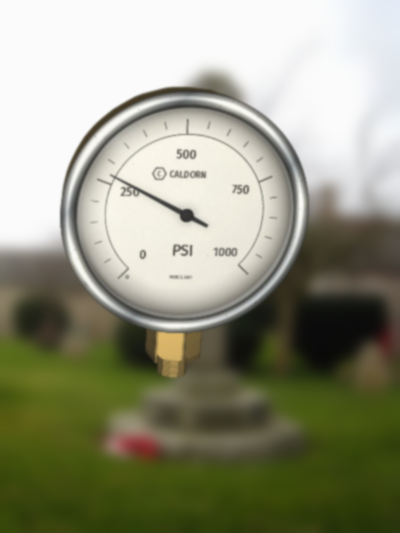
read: {"value": 275, "unit": "psi"}
